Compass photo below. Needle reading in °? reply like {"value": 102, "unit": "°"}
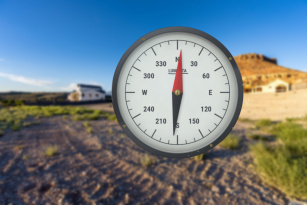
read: {"value": 5, "unit": "°"}
